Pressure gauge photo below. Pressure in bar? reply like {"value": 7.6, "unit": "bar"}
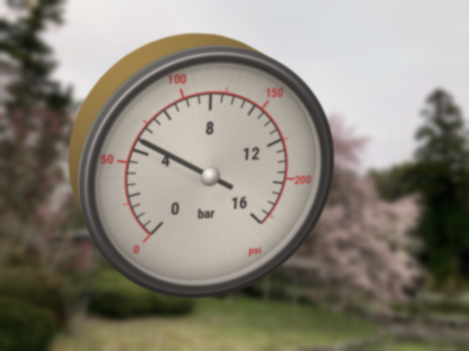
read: {"value": 4.5, "unit": "bar"}
